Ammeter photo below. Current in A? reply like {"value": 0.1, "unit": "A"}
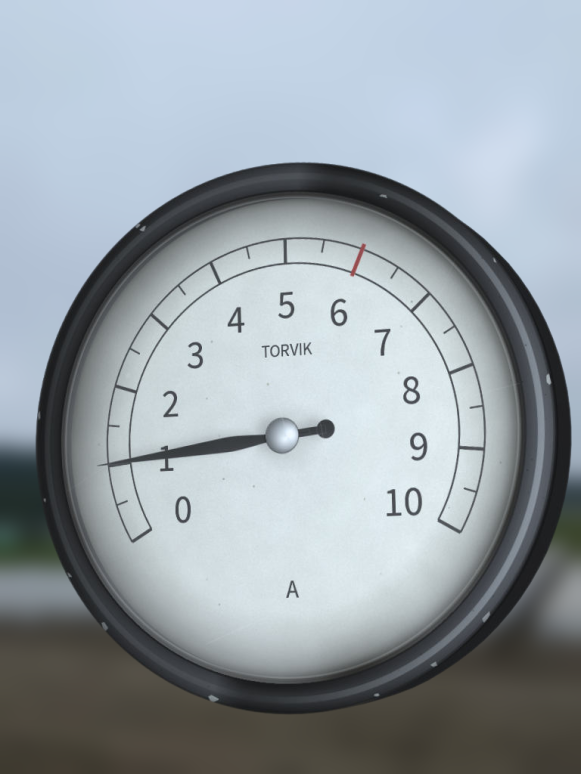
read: {"value": 1, "unit": "A"}
